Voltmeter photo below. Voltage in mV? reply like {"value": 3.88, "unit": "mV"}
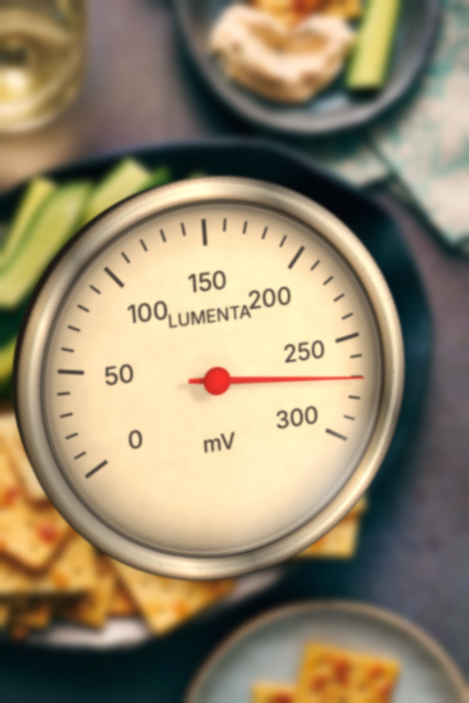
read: {"value": 270, "unit": "mV"}
